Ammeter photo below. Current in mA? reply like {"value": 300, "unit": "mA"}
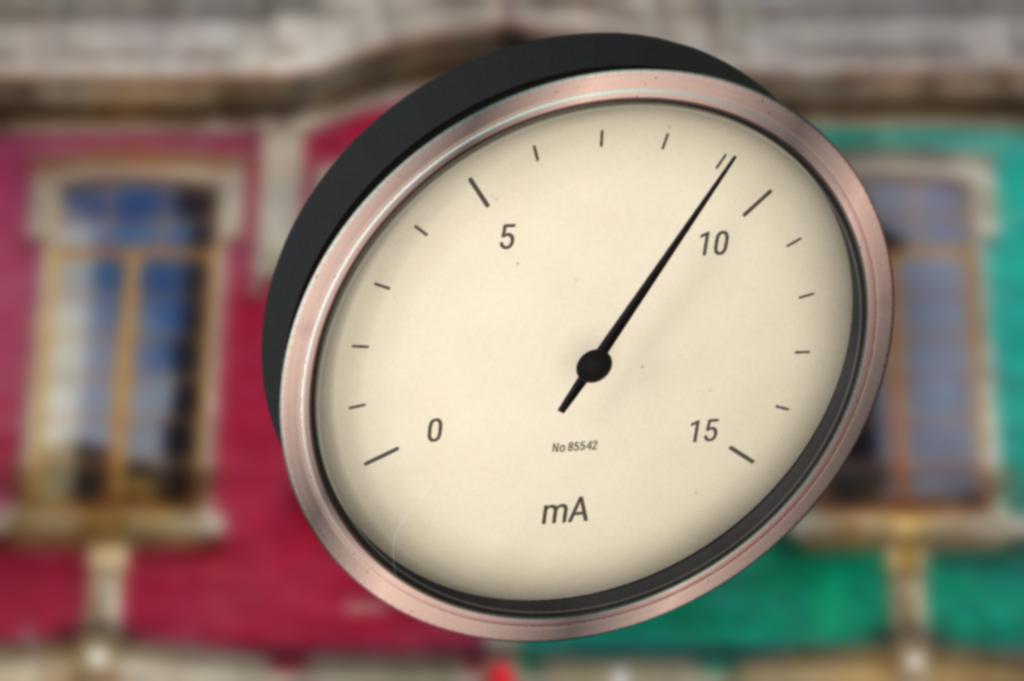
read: {"value": 9, "unit": "mA"}
